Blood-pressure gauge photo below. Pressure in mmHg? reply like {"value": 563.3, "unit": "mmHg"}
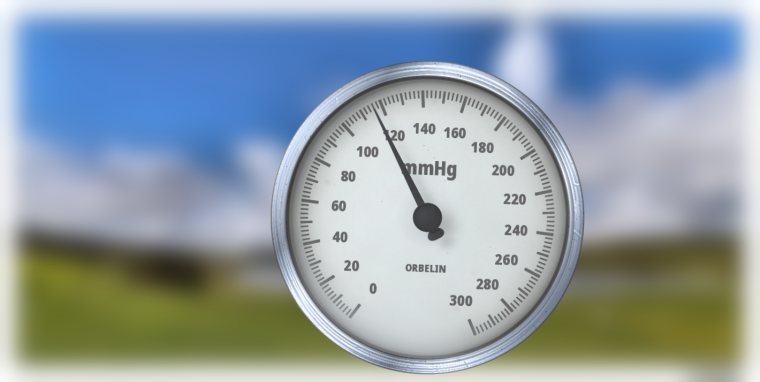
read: {"value": 116, "unit": "mmHg"}
